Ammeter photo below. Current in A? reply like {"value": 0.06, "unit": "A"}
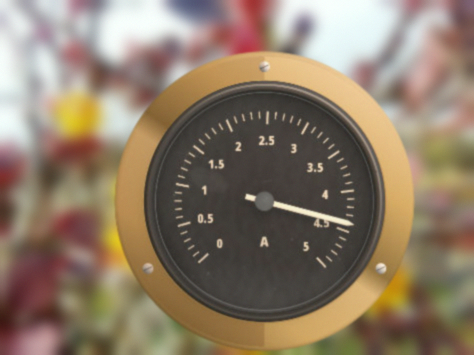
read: {"value": 4.4, "unit": "A"}
